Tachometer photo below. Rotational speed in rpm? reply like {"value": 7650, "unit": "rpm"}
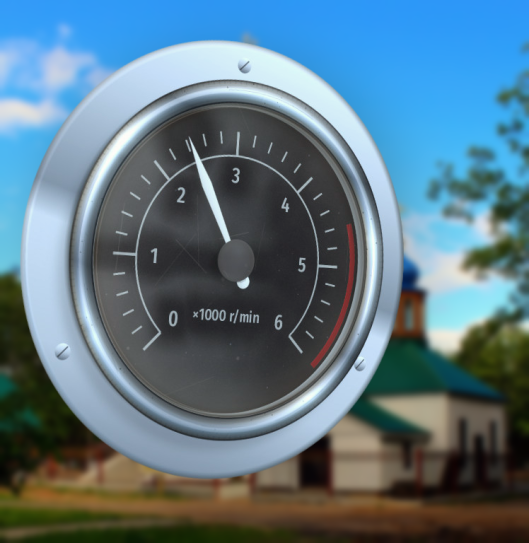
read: {"value": 2400, "unit": "rpm"}
